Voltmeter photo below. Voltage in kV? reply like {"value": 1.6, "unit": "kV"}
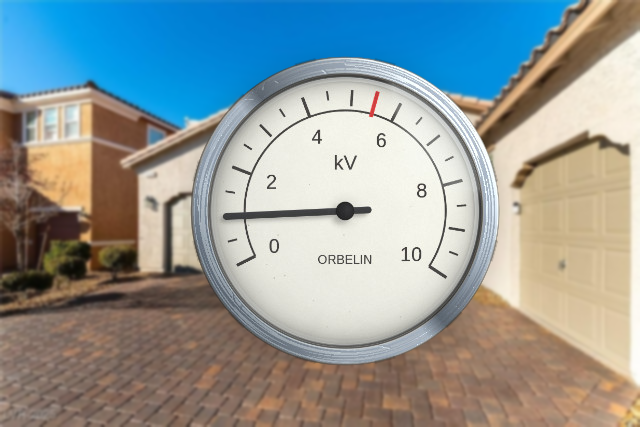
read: {"value": 1, "unit": "kV"}
